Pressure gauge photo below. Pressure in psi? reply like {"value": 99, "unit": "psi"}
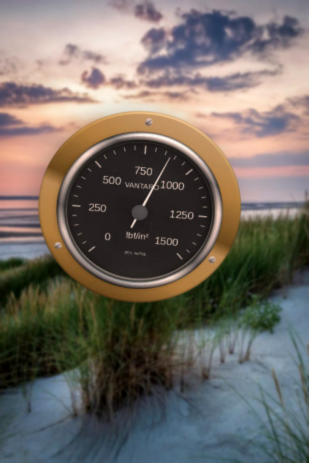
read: {"value": 875, "unit": "psi"}
